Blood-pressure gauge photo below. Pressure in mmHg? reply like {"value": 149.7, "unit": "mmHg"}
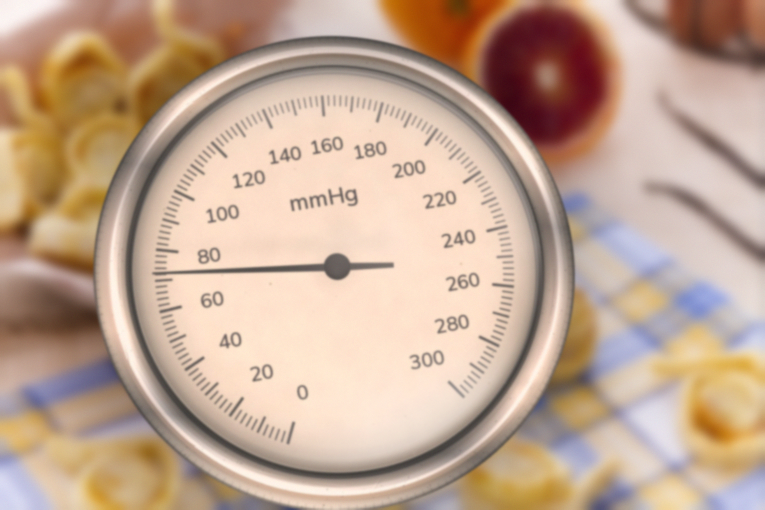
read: {"value": 72, "unit": "mmHg"}
